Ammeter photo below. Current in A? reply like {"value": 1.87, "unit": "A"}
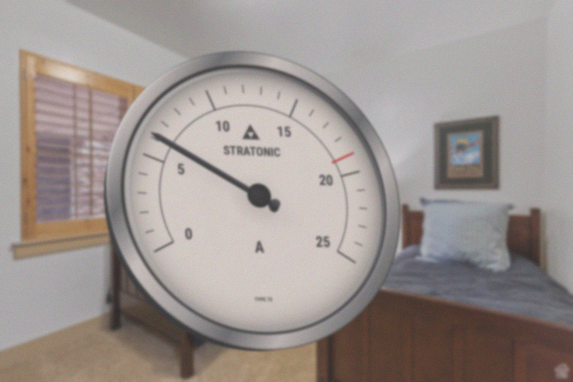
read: {"value": 6, "unit": "A"}
